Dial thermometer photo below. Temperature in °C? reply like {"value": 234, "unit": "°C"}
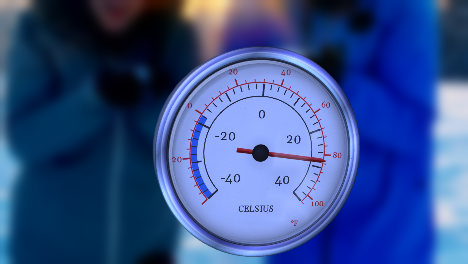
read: {"value": 28, "unit": "°C"}
